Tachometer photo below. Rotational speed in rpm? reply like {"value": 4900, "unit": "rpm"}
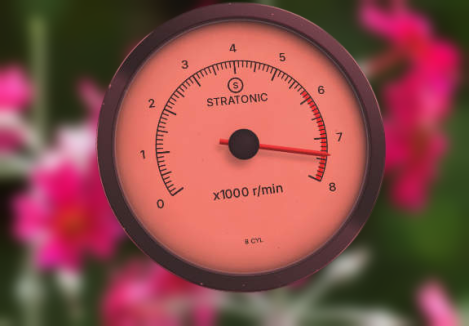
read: {"value": 7400, "unit": "rpm"}
